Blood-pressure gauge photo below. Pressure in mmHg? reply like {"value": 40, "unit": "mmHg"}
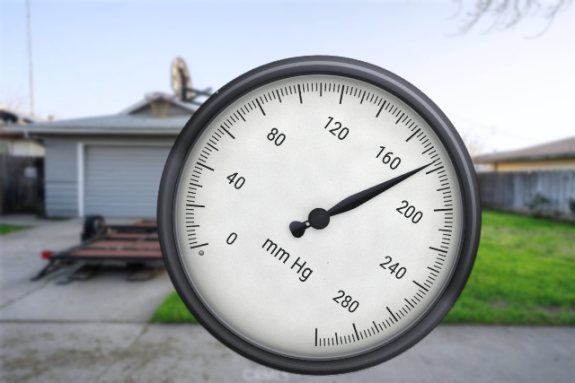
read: {"value": 176, "unit": "mmHg"}
